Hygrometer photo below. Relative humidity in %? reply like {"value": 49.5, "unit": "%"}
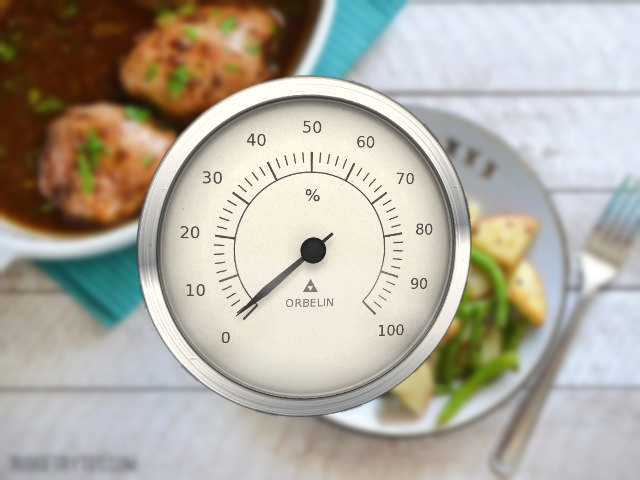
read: {"value": 2, "unit": "%"}
